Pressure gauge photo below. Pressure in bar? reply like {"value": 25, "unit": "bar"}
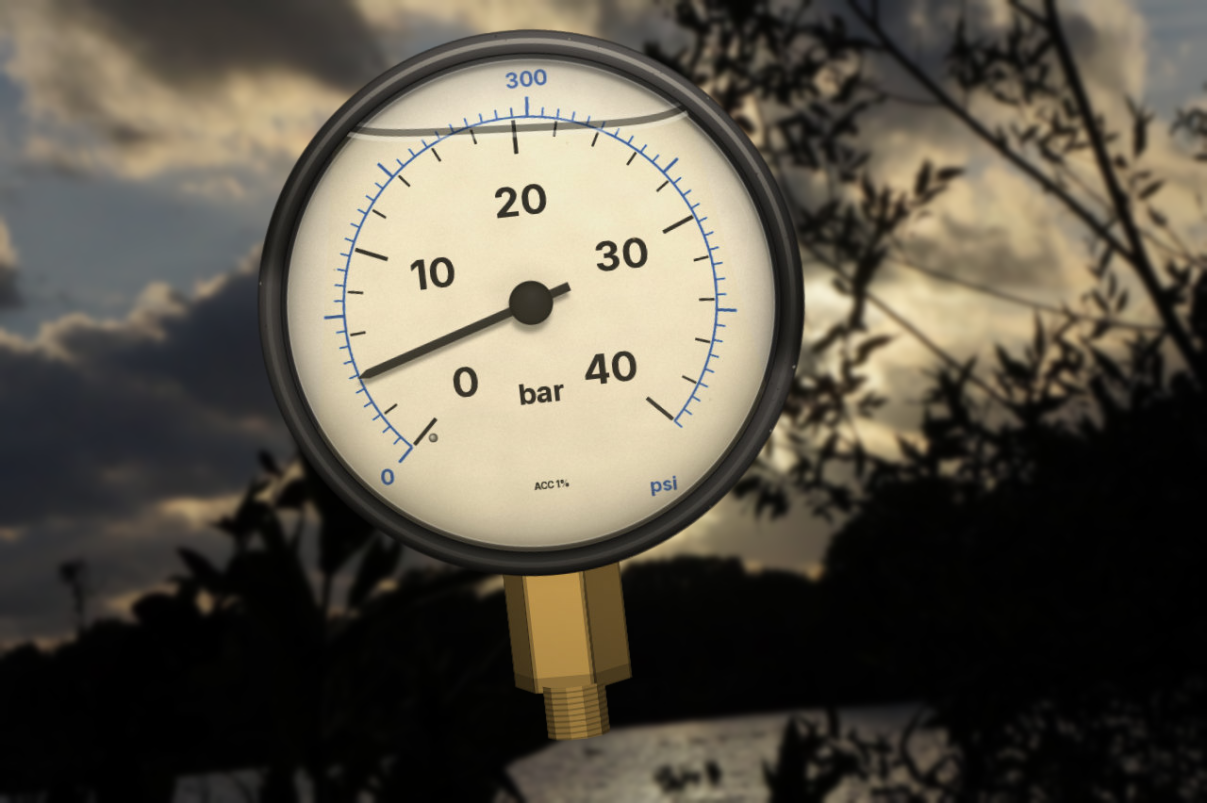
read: {"value": 4, "unit": "bar"}
